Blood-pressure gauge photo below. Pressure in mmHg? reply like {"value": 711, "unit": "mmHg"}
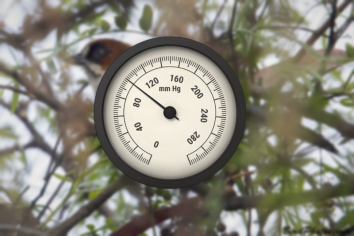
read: {"value": 100, "unit": "mmHg"}
